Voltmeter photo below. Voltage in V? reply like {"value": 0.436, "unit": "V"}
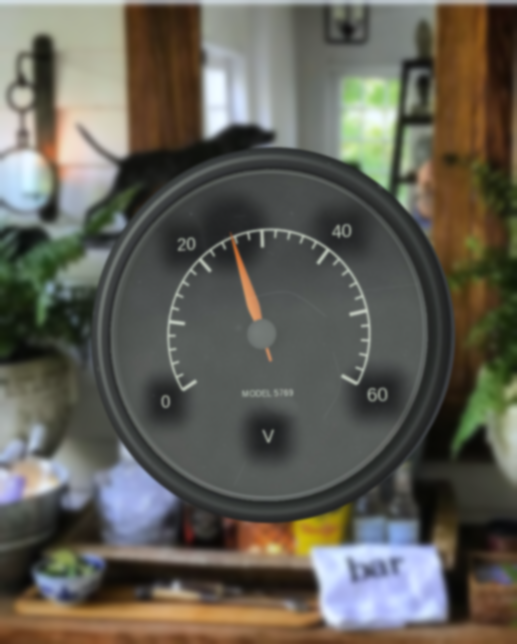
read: {"value": 26, "unit": "V"}
